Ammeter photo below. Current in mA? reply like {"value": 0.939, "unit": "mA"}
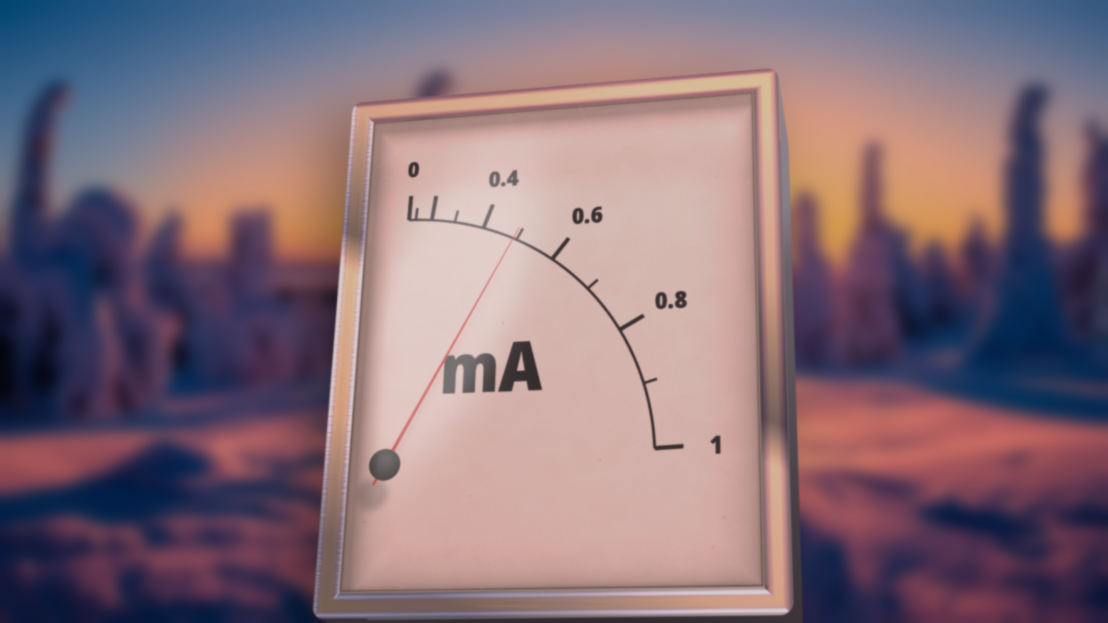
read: {"value": 0.5, "unit": "mA"}
